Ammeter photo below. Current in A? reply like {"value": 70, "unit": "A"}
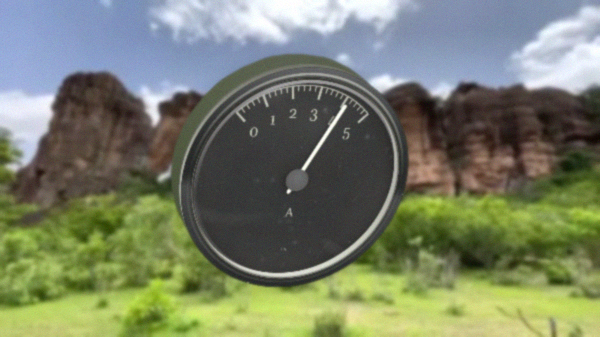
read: {"value": 4, "unit": "A"}
